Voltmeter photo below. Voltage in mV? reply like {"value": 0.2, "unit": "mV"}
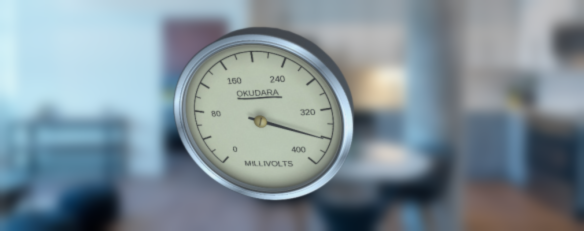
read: {"value": 360, "unit": "mV"}
